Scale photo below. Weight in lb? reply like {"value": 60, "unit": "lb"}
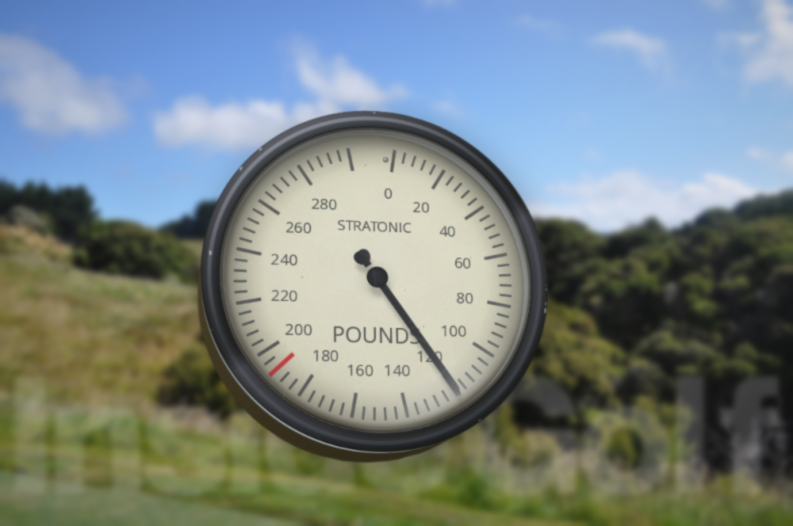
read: {"value": 120, "unit": "lb"}
